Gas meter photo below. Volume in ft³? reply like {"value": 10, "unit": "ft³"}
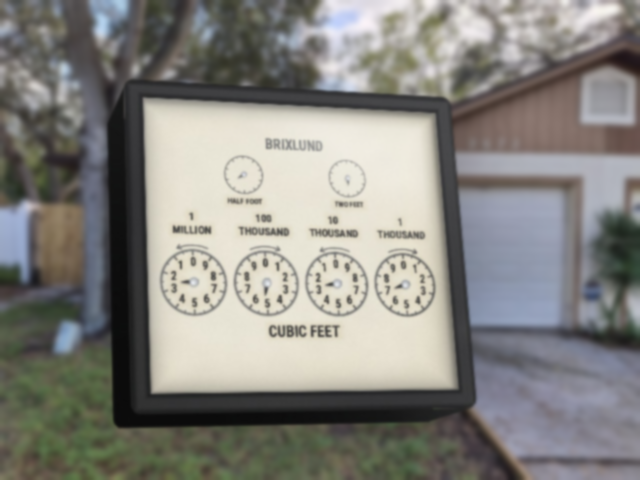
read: {"value": 252700, "unit": "ft³"}
